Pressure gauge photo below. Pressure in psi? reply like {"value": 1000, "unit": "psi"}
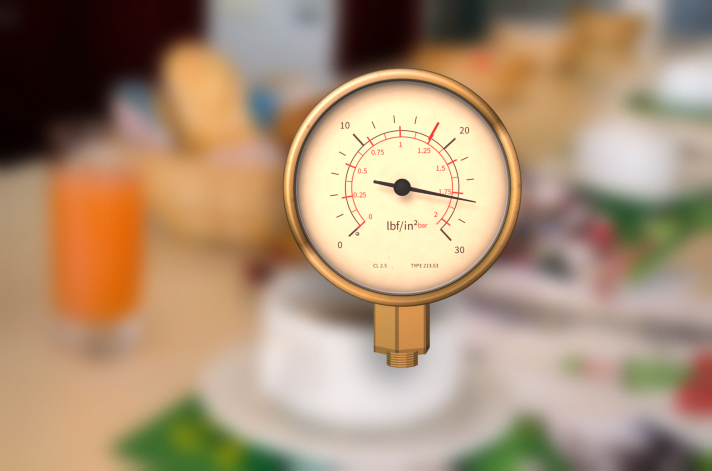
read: {"value": 26, "unit": "psi"}
